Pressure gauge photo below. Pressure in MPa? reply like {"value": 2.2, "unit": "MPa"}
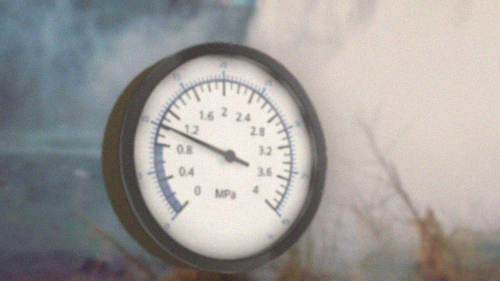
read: {"value": 1, "unit": "MPa"}
